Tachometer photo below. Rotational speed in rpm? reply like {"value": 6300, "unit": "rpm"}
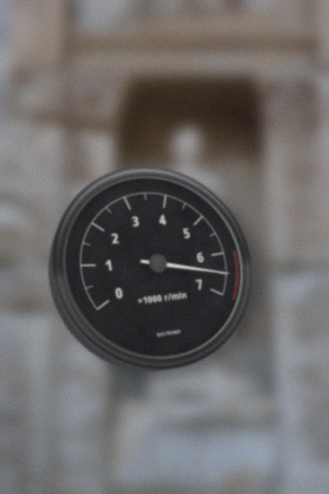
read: {"value": 6500, "unit": "rpm"}
